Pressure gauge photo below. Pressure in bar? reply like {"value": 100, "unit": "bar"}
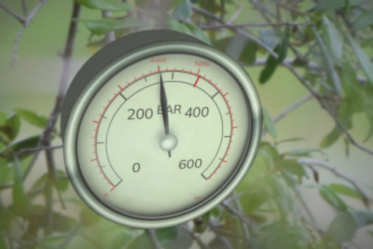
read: {"value": 275, "unit": "bar"}
